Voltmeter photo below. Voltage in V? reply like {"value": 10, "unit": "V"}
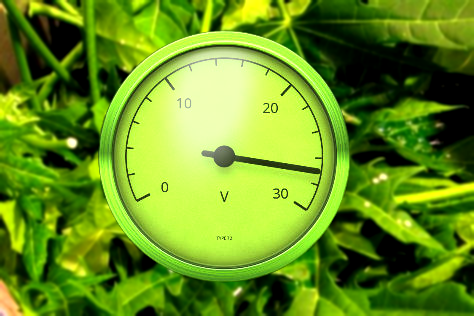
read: {"value": 27, "unit": "V"}
